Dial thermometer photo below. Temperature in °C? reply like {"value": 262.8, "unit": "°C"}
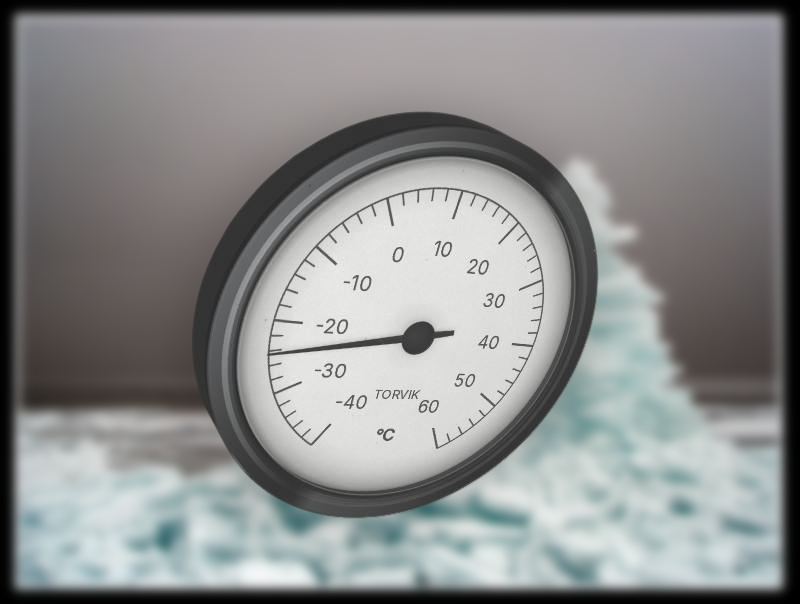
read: {"value": -24, "unit": "°C"}
